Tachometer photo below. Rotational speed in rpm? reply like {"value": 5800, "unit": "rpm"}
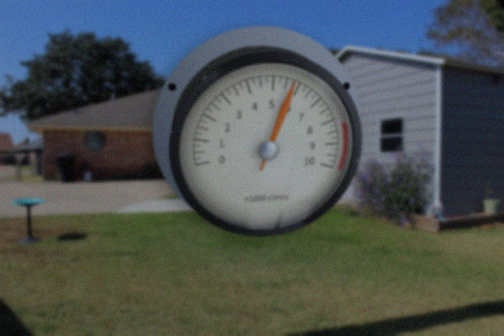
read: {"value": 5750, "unit": "rpm"}
